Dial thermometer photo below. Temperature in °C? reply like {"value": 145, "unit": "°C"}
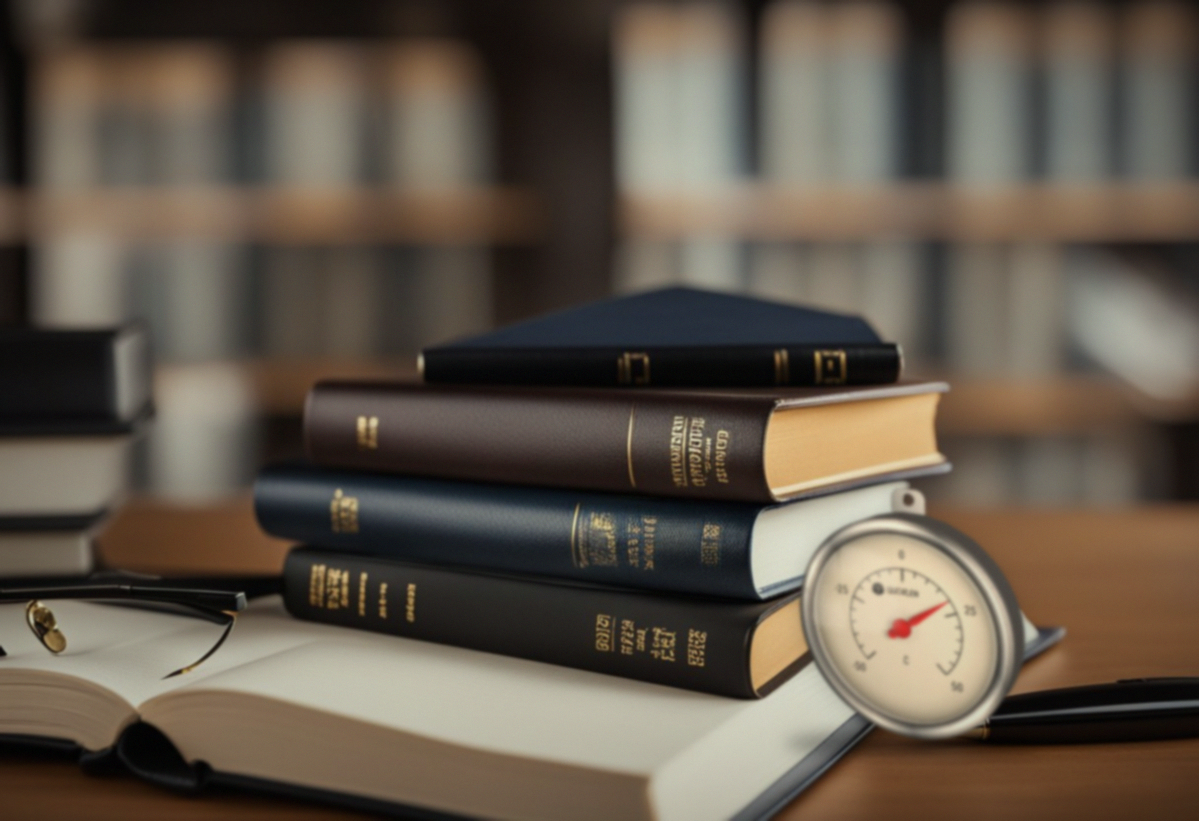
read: {"value": 20, "unit": "°C"}
